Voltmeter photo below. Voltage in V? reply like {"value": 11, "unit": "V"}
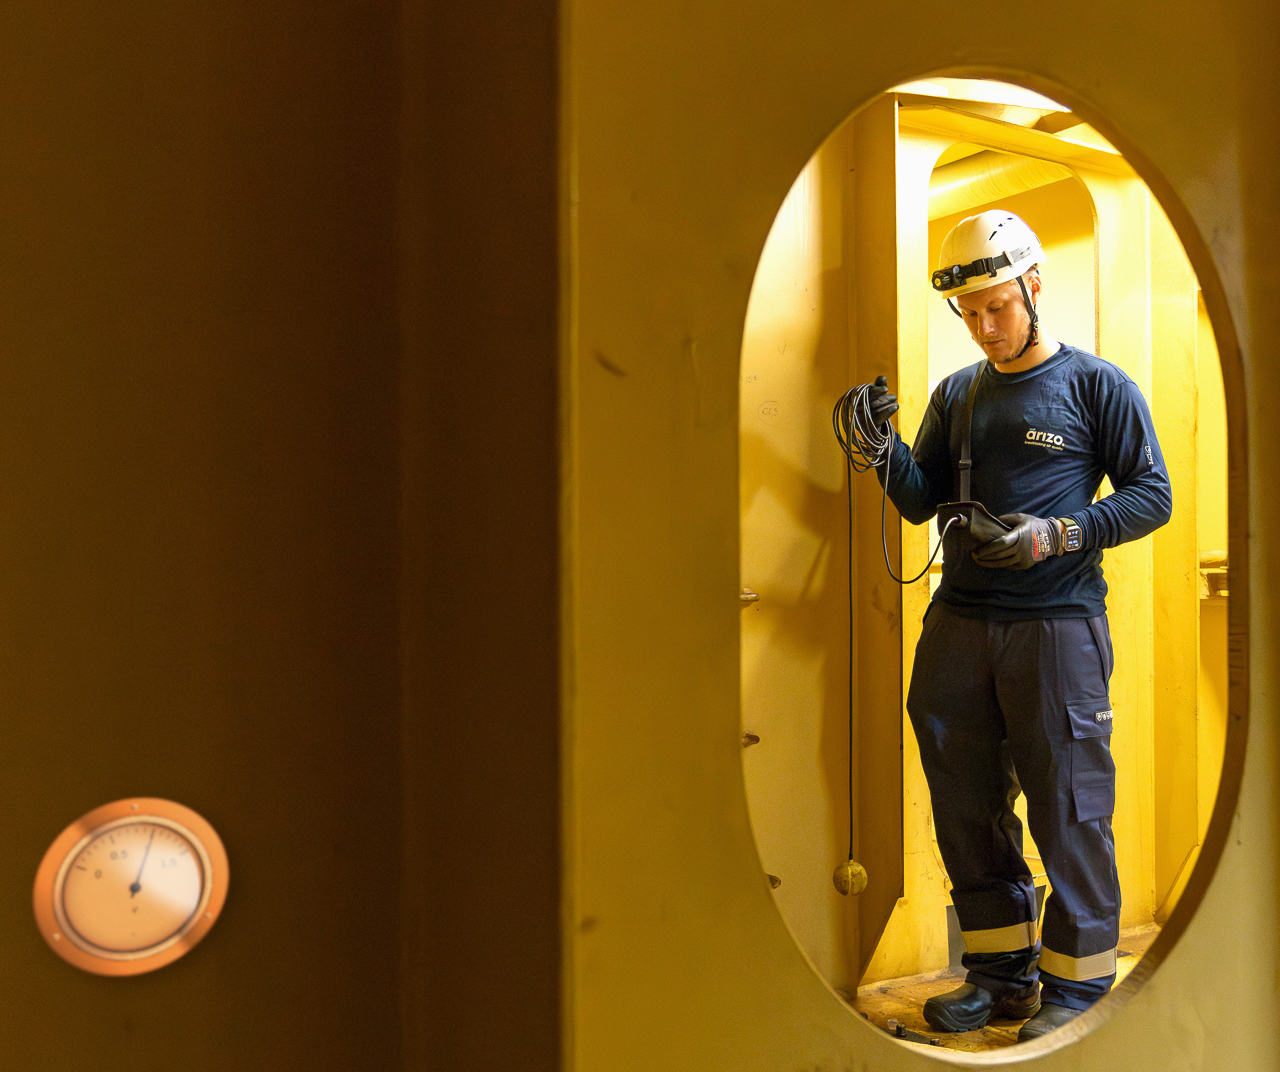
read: {"value": 1, "unit": "V"}
